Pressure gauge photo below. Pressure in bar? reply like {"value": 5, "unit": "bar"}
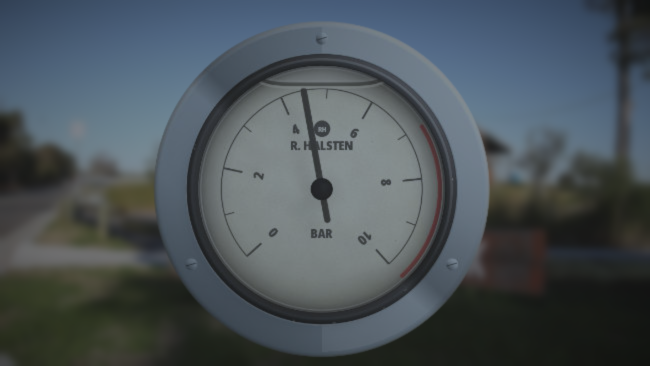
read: {"value": 4.5, "unit": "bar"}
